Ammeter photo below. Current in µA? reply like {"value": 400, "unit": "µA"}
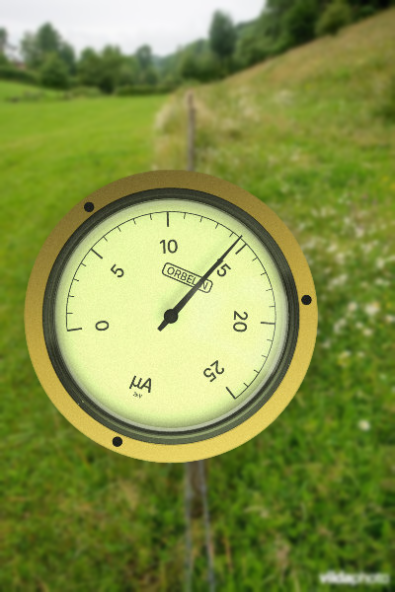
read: {"value": 14.5, "unit": "µA"}
